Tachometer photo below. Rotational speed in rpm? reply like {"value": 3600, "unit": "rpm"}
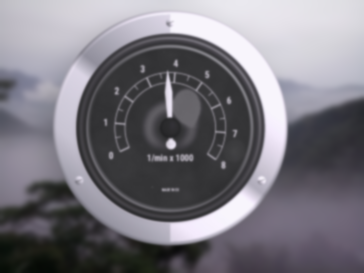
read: {"value": 3750, "unit": "rpm"}
